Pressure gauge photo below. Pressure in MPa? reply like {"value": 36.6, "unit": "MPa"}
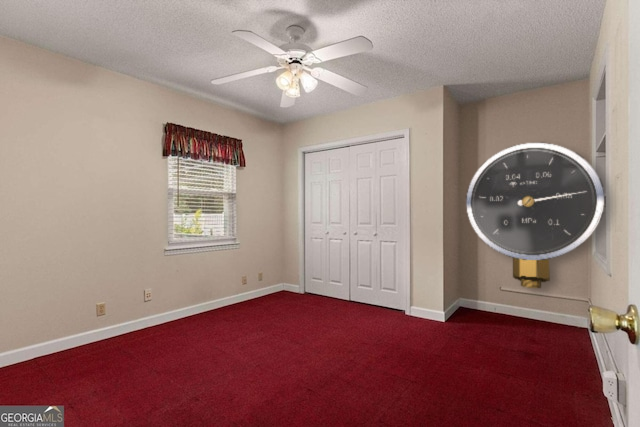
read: {"value": 0.08, "unit": "MPa"}
